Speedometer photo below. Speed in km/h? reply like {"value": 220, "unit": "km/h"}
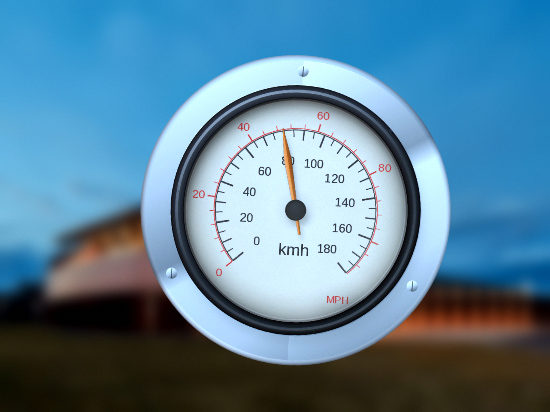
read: {"value": 80, "unit": "km/h"}
